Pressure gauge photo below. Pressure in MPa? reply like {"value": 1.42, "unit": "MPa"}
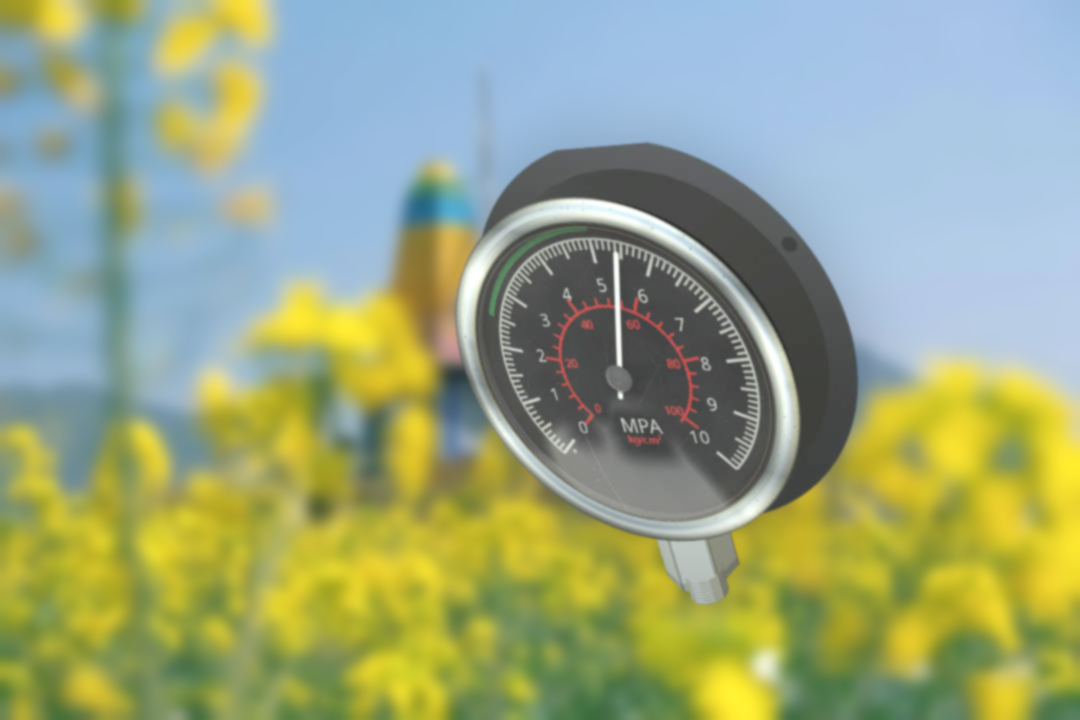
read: {"value": 5.5, "unit": "MPa"}
